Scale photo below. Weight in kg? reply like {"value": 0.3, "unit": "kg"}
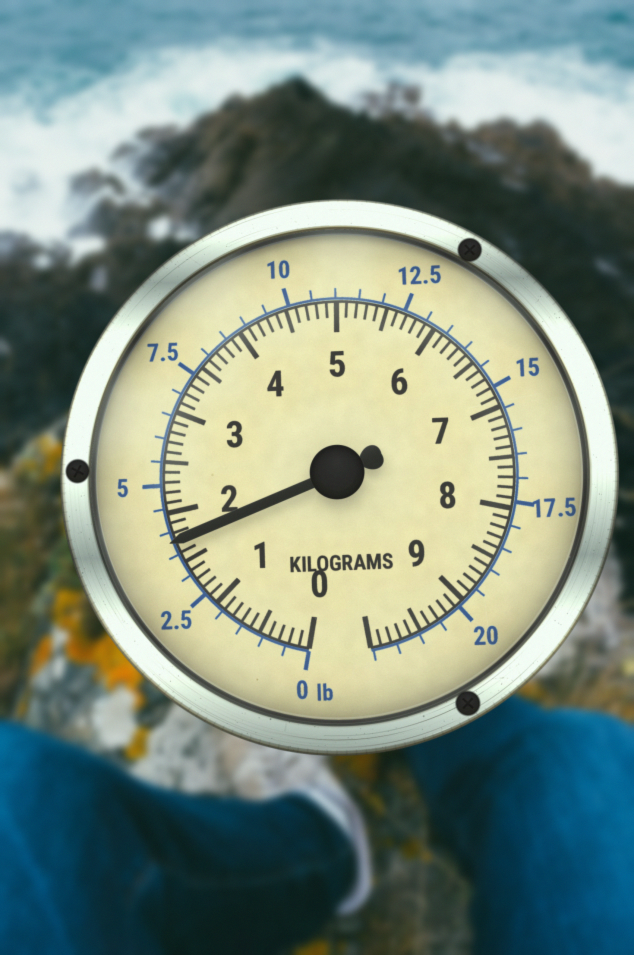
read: {"value": 1.7, "unit": "kg"}
